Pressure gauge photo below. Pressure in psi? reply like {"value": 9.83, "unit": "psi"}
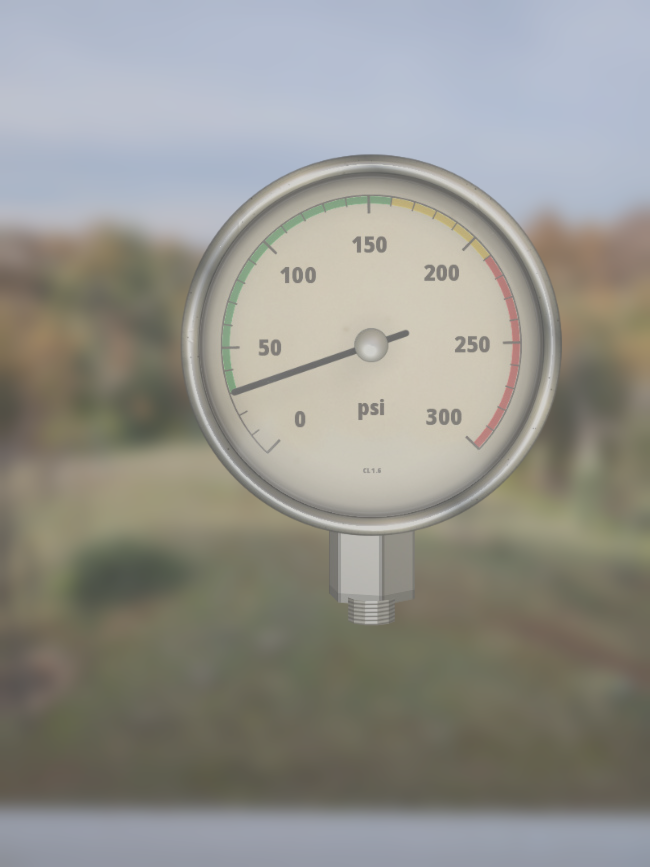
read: {"value": 30, "unit": "psi"}
